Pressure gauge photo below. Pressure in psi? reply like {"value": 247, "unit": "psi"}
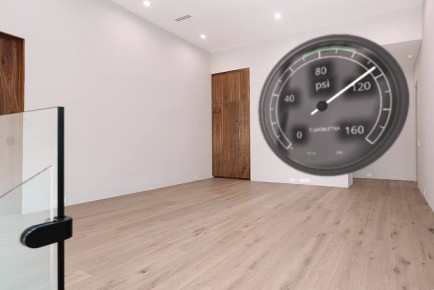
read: {"value": 115, "unit": "psi"}
